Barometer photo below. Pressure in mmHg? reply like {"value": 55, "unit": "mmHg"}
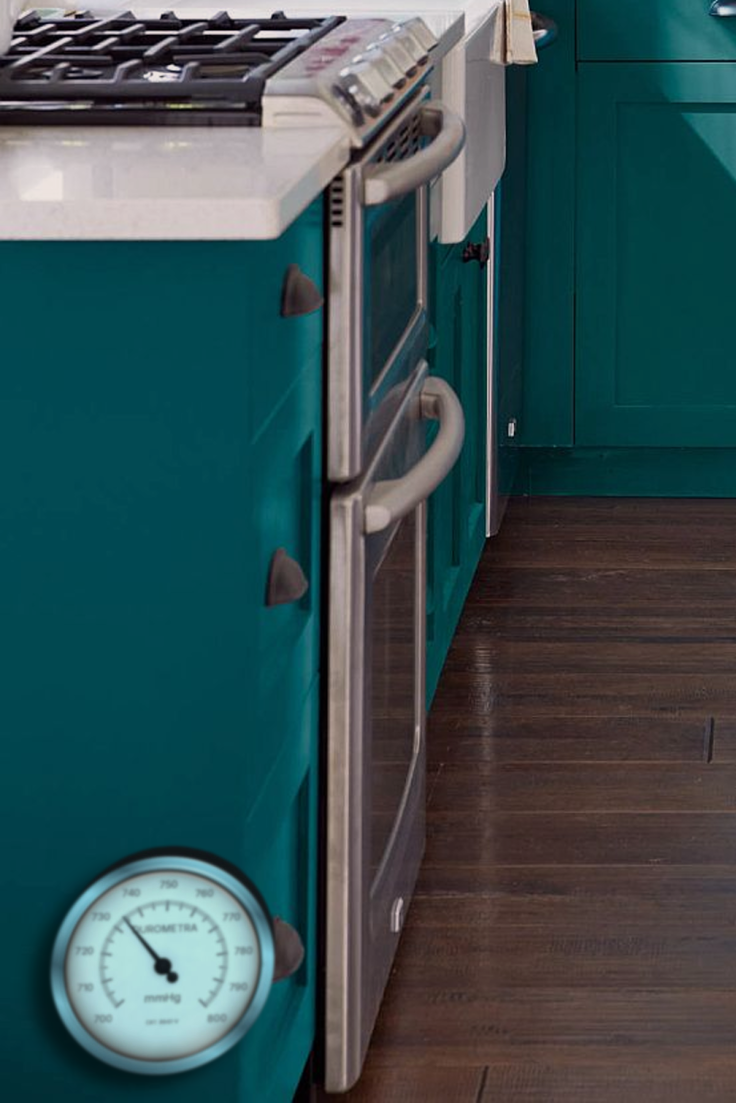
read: {"value": 735, "unit": "mmHg"}
